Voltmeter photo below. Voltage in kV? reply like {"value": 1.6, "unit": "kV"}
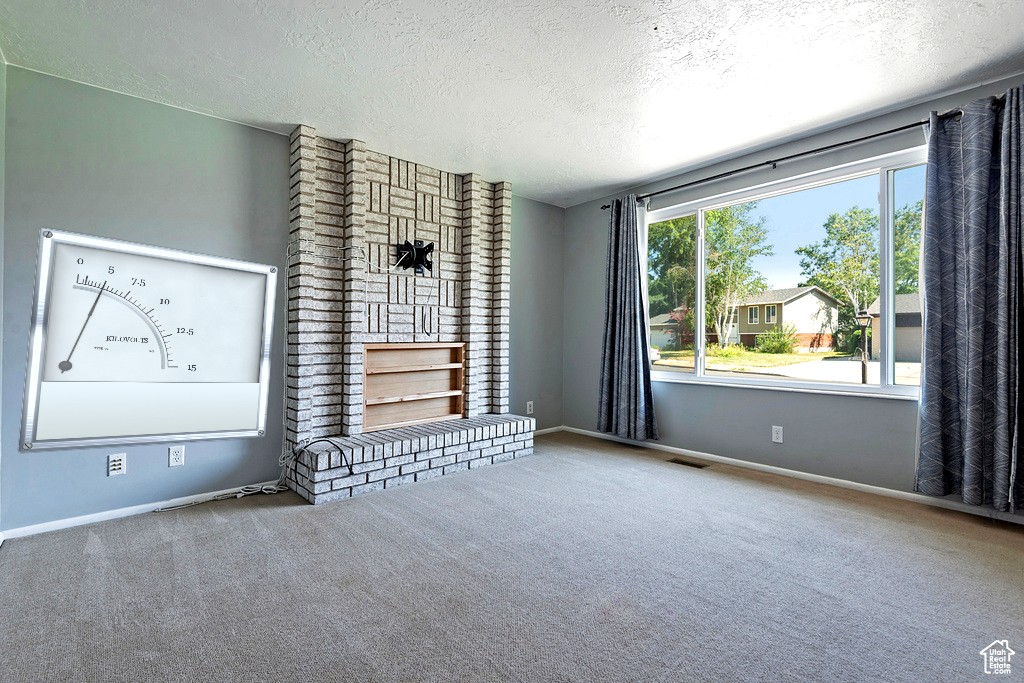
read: {"value": 5, "unit": "kV"}
